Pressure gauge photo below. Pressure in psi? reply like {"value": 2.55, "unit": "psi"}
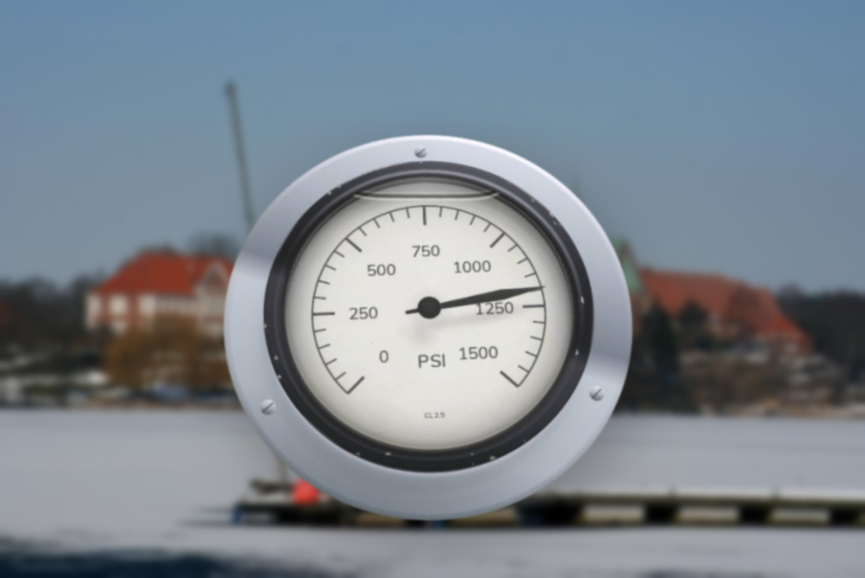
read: {"value": 1200, "unit": "psi"}
